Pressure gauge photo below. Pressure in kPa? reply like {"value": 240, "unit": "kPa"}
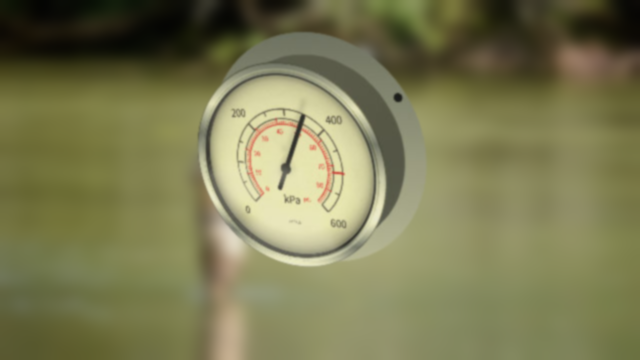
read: {"value": 350, "unit": "kPa"}
